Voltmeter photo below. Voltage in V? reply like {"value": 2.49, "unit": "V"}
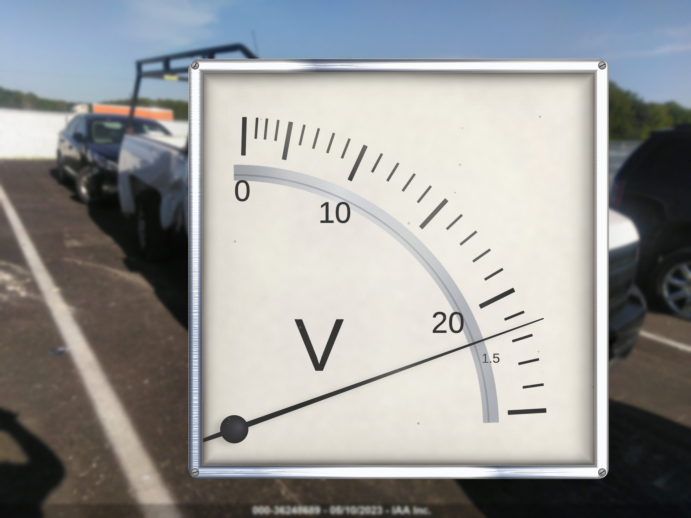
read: {"value": 21.5, "unit": "V"}
